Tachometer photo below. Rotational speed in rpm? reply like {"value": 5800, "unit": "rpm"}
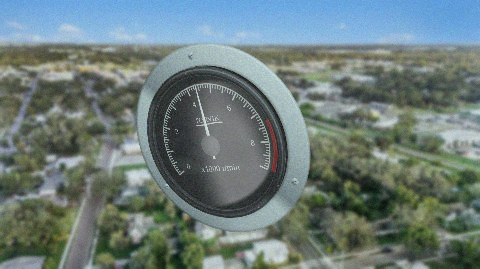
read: {"value": 4500, "unit": "rpm"}
